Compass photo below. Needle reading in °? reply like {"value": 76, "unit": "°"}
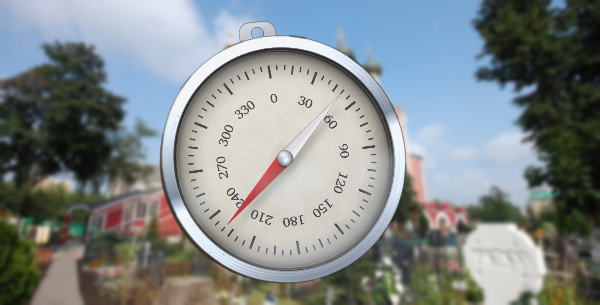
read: {"value": 230, "unit": "°"}
